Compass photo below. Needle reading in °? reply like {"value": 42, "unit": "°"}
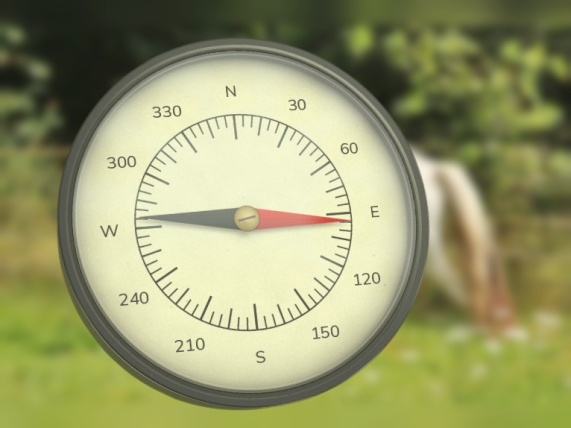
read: {"value": 95, "unit": "°"}
